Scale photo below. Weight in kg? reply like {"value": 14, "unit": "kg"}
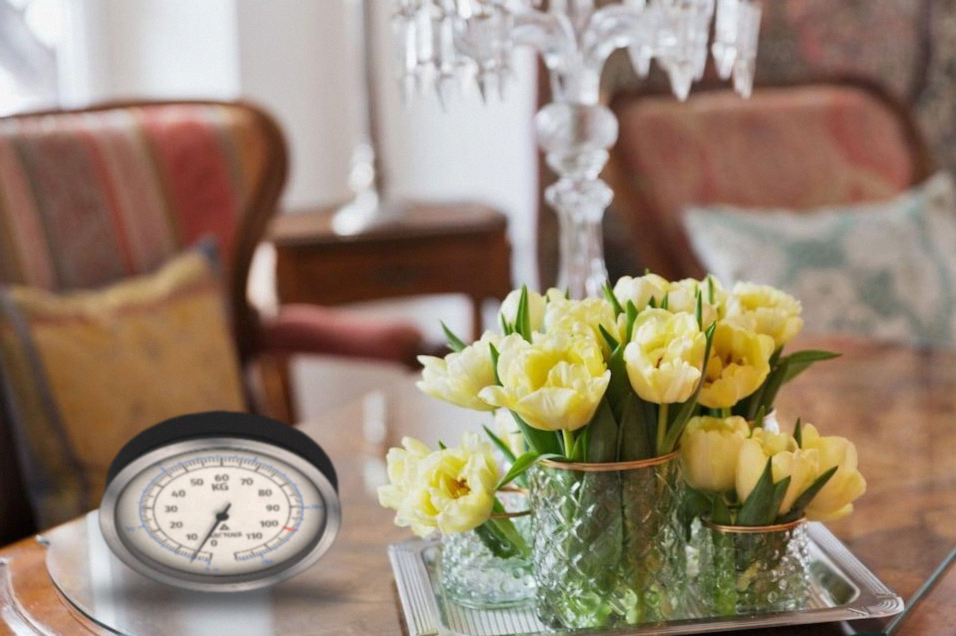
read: {"value": 5, "unit": "kg"}
